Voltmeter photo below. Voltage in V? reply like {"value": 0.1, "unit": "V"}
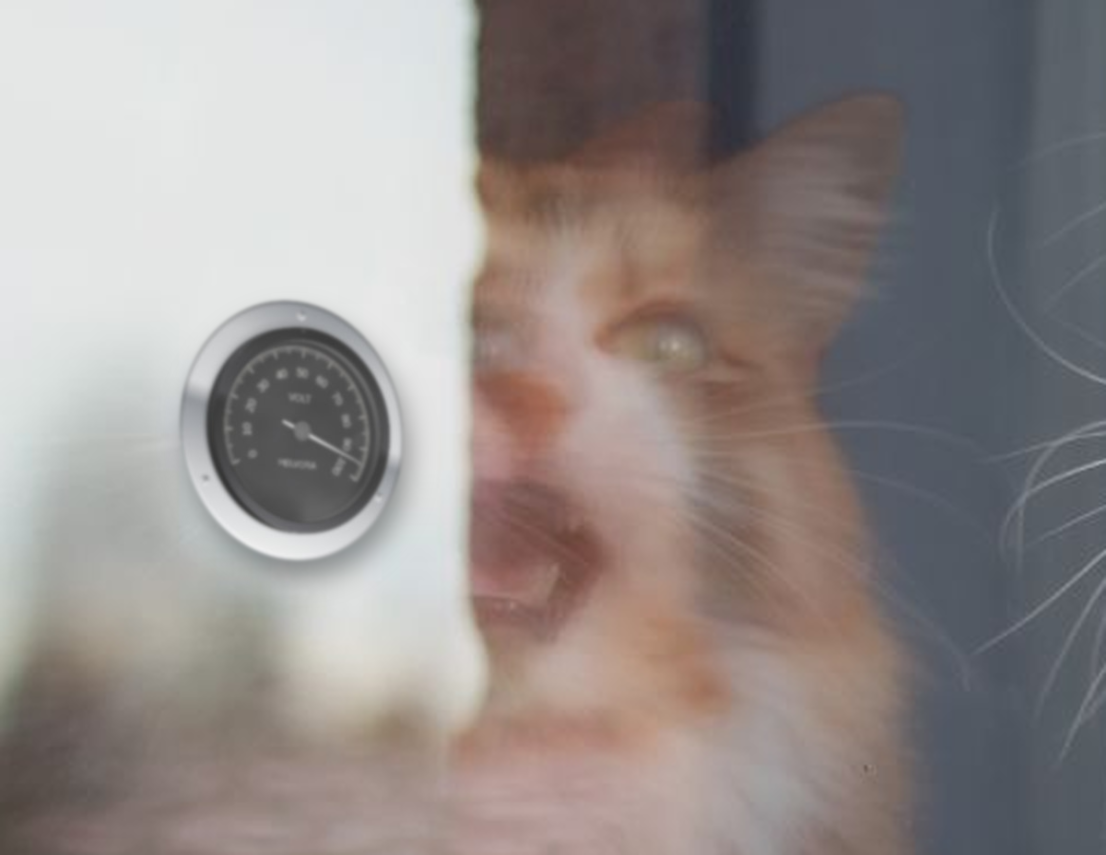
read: {"value": 95, "unit": "V"}
